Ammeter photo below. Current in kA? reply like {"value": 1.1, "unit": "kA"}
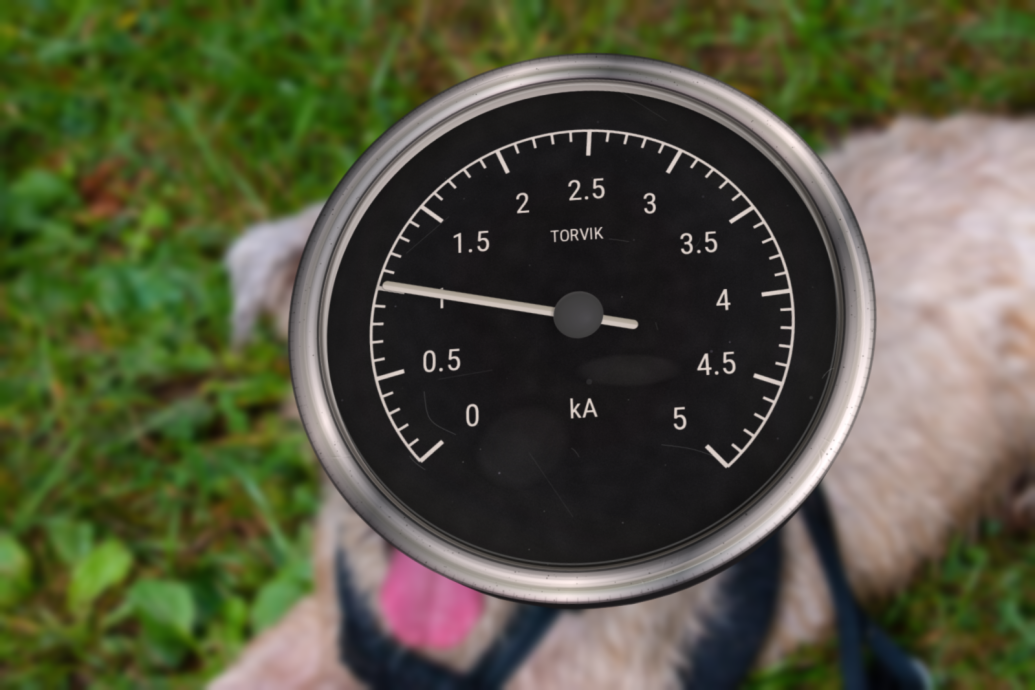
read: {"value": 1, "unit": "kA"}
